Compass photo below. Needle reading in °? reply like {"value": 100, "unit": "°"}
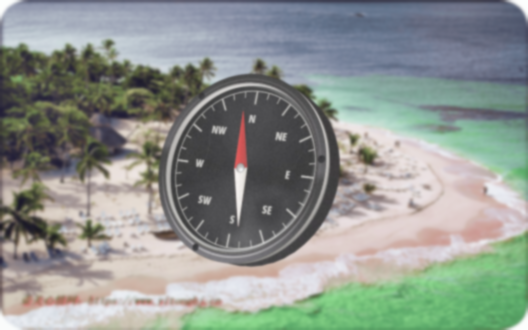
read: {"value": 350, "unit": "°"}
